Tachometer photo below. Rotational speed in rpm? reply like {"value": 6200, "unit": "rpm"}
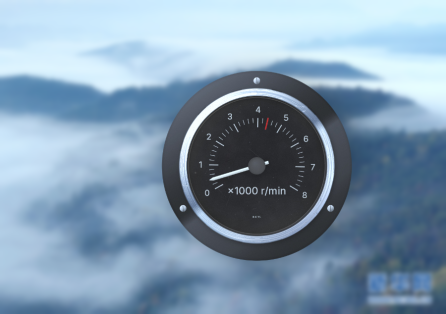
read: {"value": 400, "unit": "rpm"}
